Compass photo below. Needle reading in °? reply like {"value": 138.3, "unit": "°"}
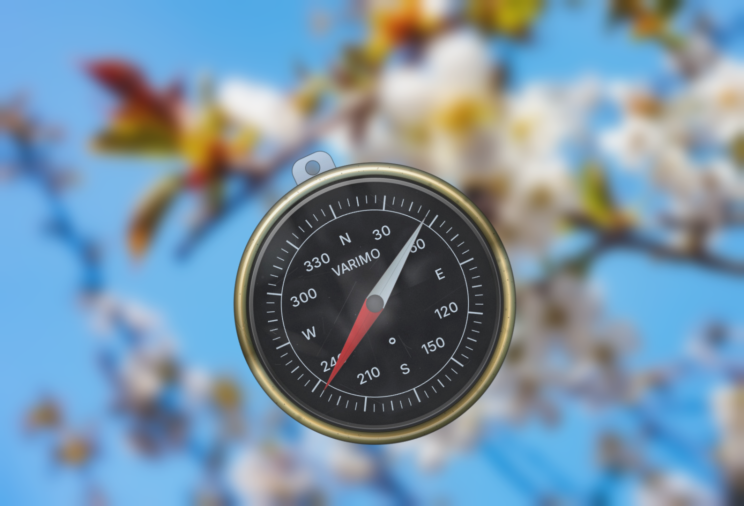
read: {"value": 235, "unit": "°"}
